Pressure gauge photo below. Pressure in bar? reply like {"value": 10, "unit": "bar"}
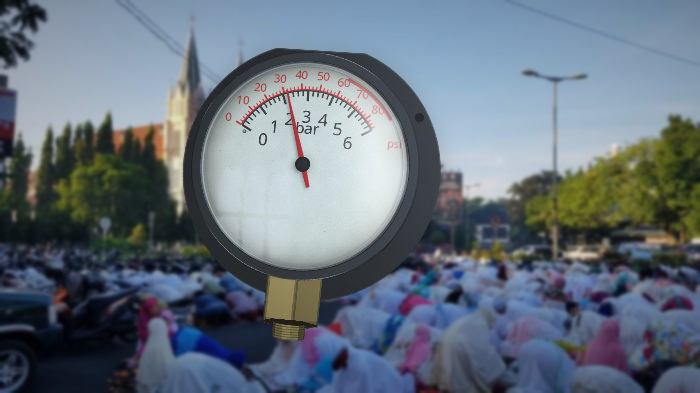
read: {"value": 2.2, "unit": "bar"}
